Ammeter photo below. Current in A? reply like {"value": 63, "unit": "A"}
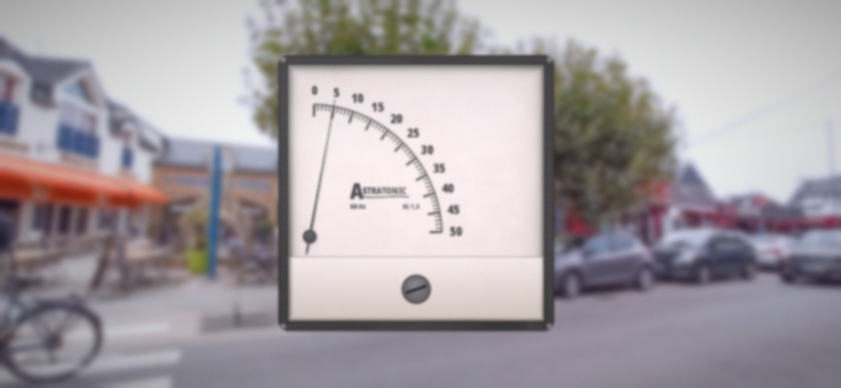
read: {"value": 5, "unit": "A"}
